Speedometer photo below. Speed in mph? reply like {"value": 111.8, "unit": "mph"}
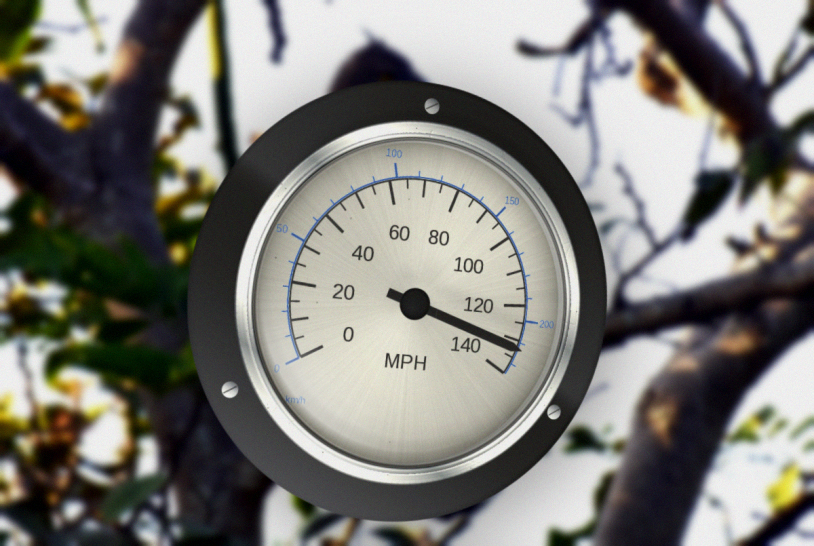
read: {"value": 132.5, "unit": "mph"}
